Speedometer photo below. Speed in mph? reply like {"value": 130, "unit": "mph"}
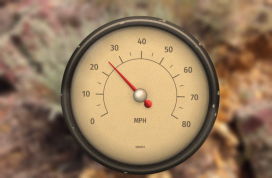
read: {"value": 25, "unit": "mph"}
